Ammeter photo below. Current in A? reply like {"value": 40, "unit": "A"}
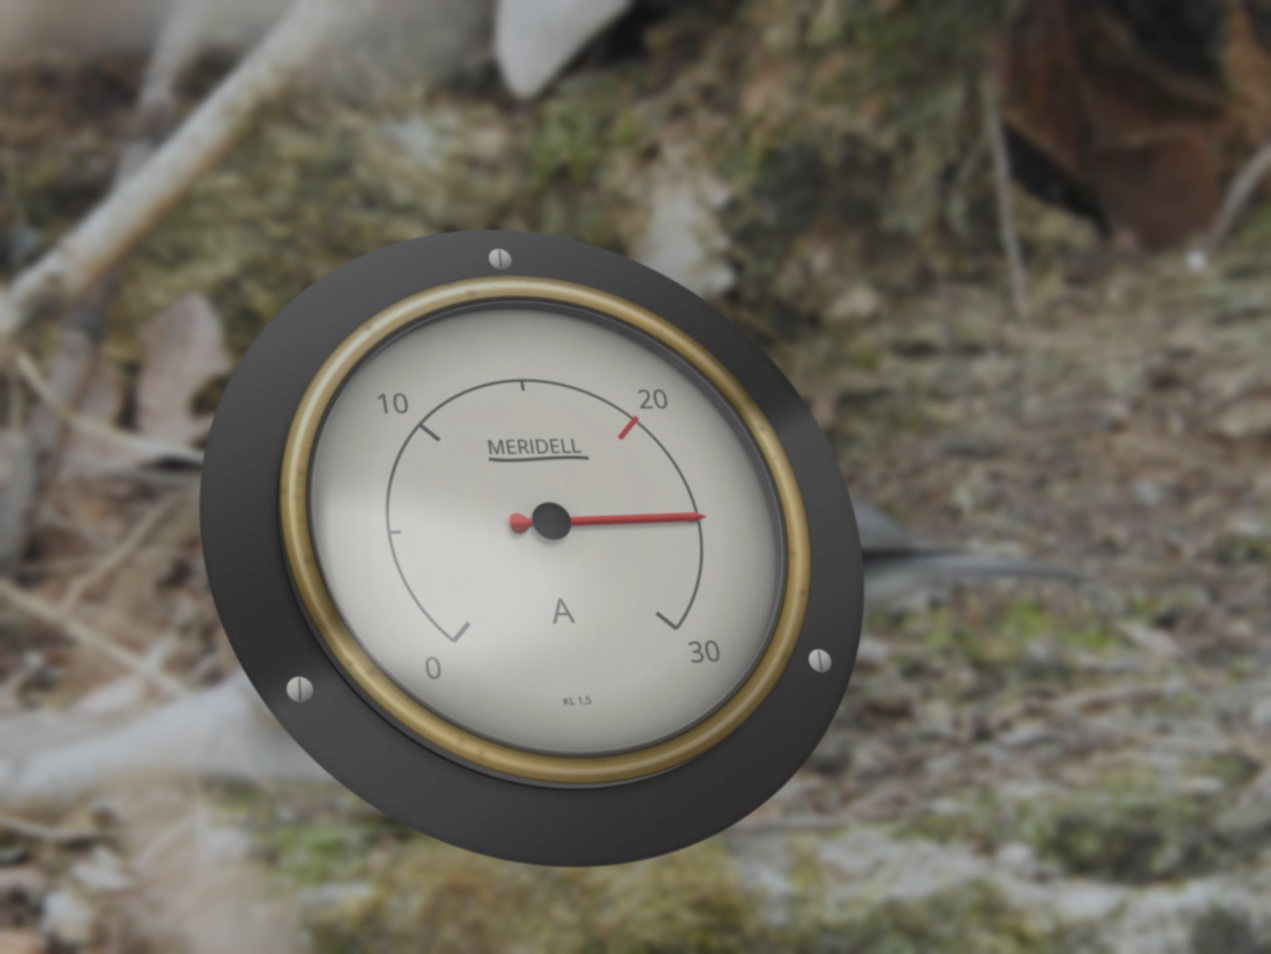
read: {"value": 25, "unit": "A"}
